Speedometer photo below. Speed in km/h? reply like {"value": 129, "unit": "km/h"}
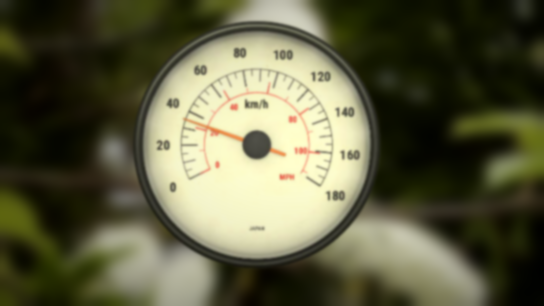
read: {"value": 35, "unit": "km/h"}
